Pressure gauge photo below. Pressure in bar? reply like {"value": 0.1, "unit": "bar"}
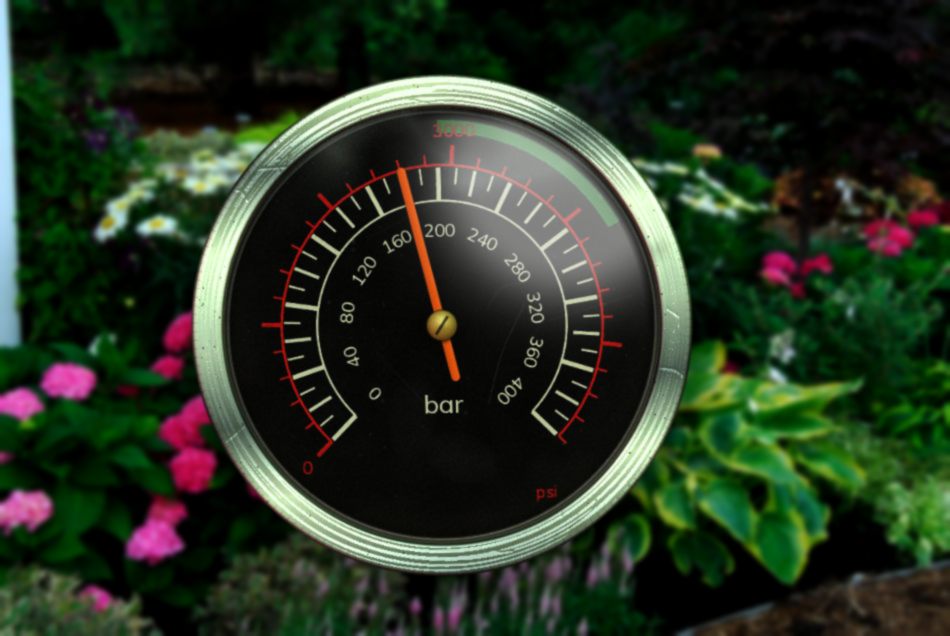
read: {"value": 180, "unit": "bar"}
